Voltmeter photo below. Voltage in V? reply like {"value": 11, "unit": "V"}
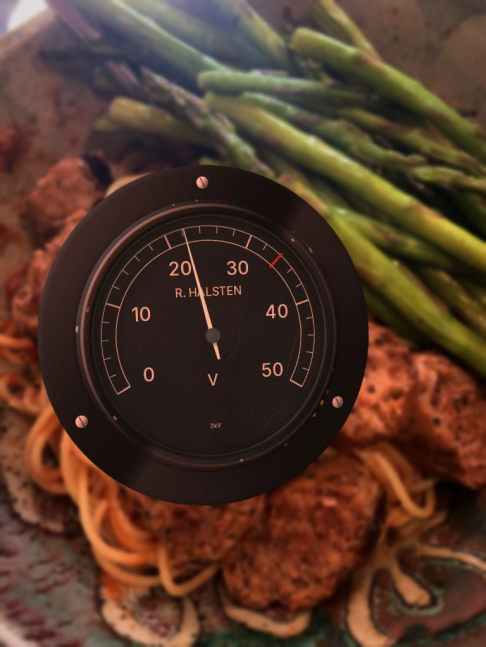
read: {"value": 22, "unit": "V"}
